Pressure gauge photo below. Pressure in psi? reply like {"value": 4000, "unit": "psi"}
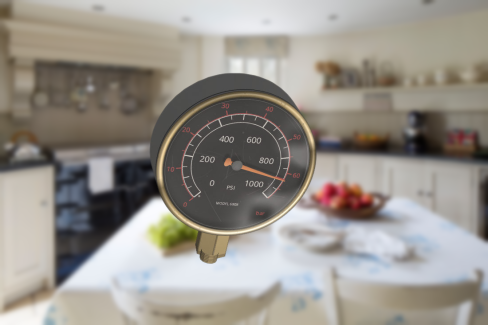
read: {"value": 900, "unit": "psi"}
